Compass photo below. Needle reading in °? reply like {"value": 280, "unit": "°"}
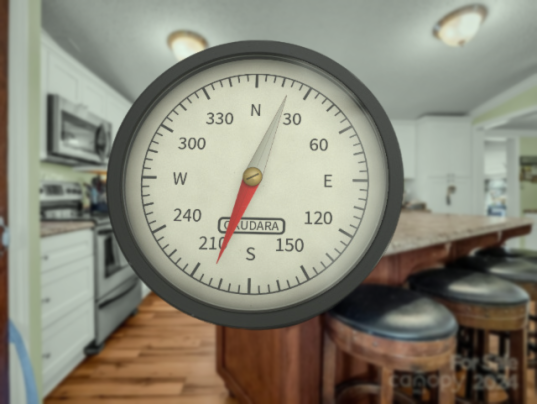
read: {"value": 200, "unit": "°"}
